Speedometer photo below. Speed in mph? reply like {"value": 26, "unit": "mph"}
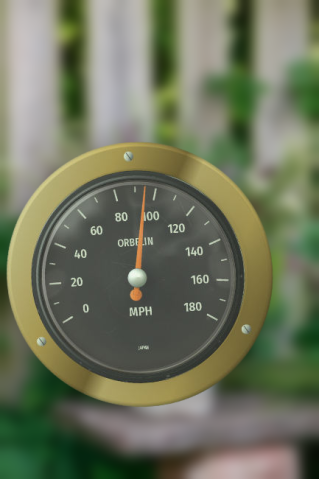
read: {"value": 95, "unit": "mph"}
